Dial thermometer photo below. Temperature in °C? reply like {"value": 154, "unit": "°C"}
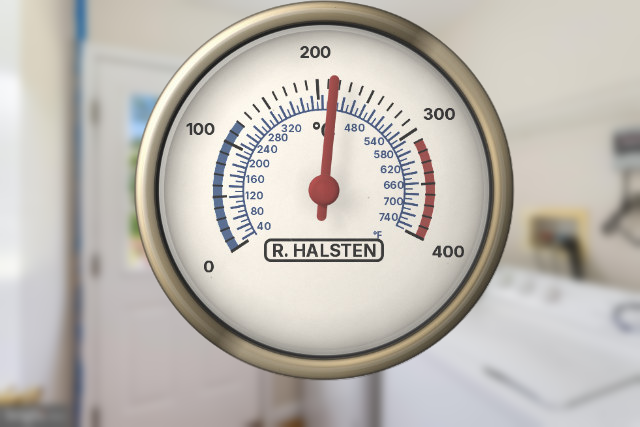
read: {"value": 215, "unit": "°C"}
